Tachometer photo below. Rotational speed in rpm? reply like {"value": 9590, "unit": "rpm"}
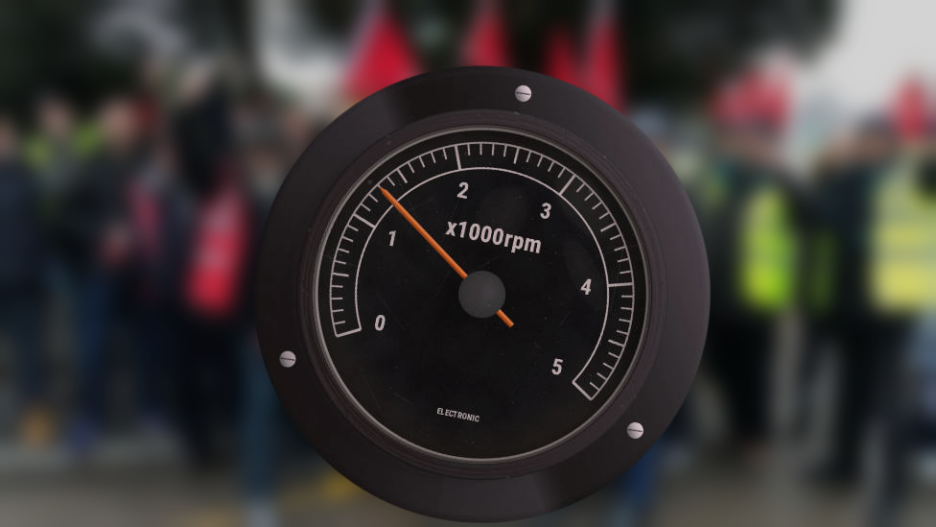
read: {"value": 1300, "unit": "rpm"}
